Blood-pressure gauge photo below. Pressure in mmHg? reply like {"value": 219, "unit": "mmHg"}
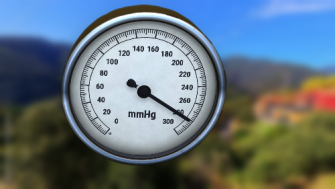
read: {"value": 280, "unit": "mmHg"}
